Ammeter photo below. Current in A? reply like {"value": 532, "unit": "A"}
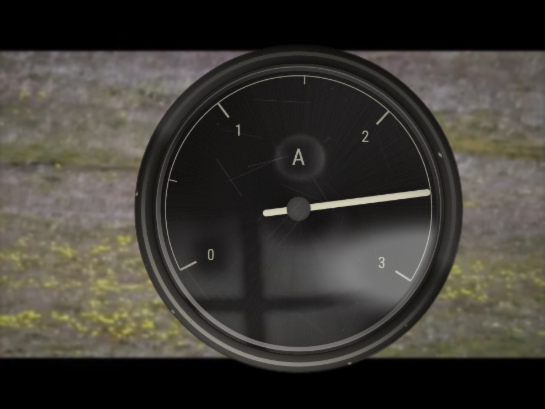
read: {"value": 2.5, "unit": "A"}
